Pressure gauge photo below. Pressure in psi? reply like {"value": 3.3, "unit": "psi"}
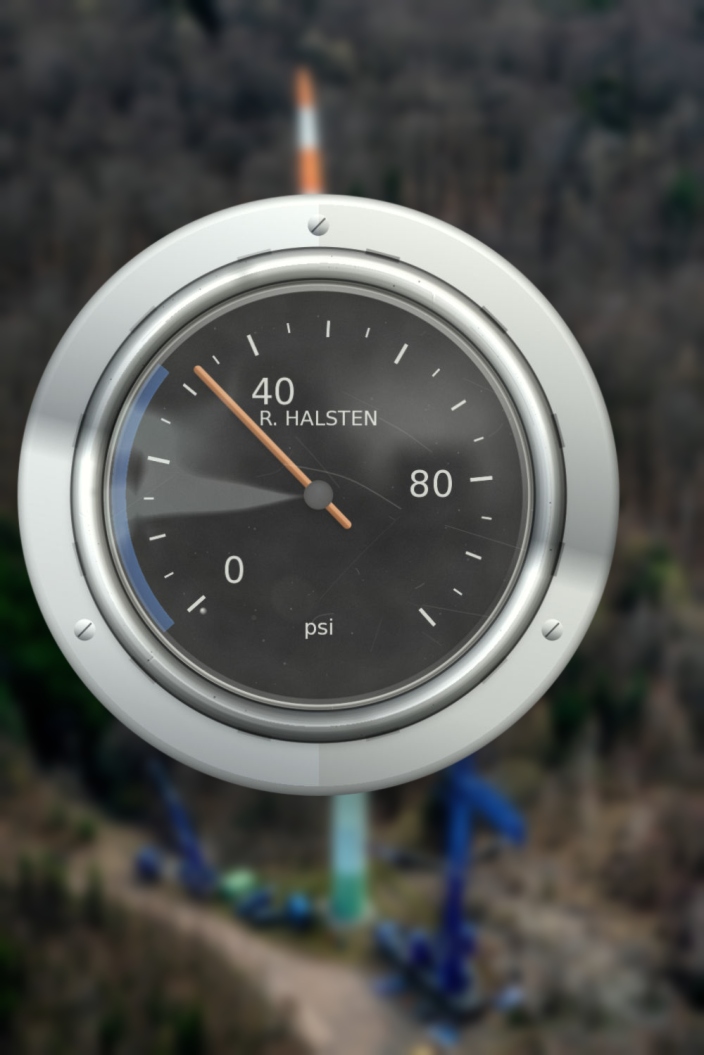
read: {"value": 32.5, "unit": "psi"}
